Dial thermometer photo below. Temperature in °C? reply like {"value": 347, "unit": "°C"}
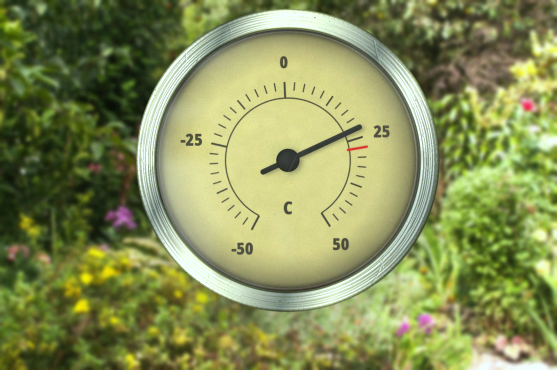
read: {"value": 22.5, "unit": "°C"}
